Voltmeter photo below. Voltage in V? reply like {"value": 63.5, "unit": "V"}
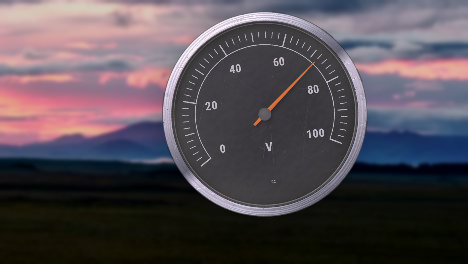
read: {"value": 72, "unit": "V"}
